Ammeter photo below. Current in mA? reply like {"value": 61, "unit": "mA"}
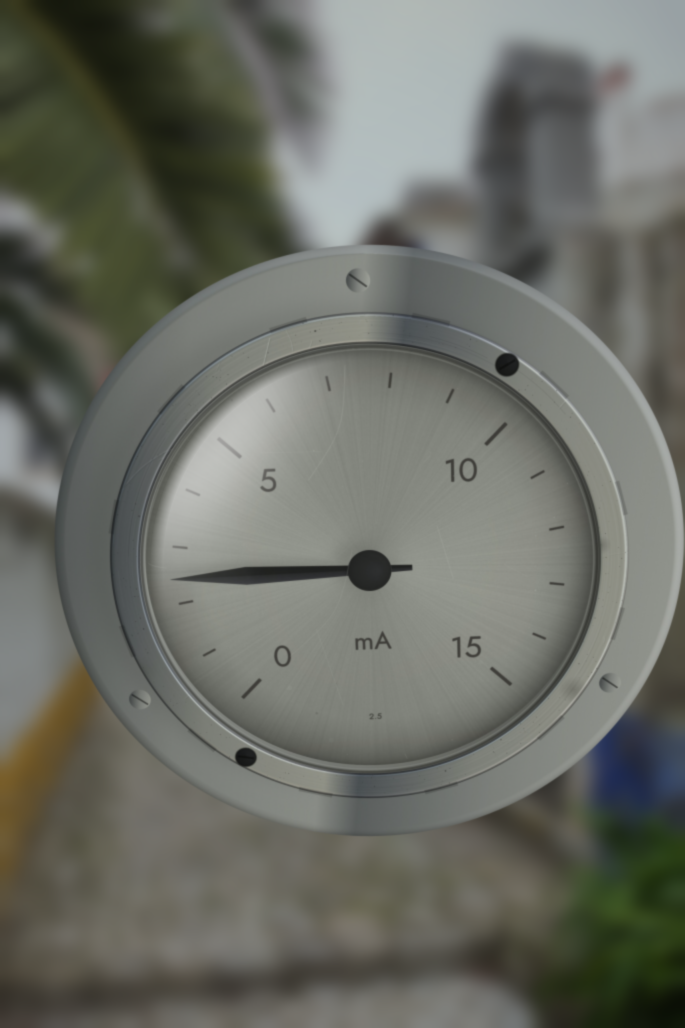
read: {"value": 2.5, "unit": "mA"}
